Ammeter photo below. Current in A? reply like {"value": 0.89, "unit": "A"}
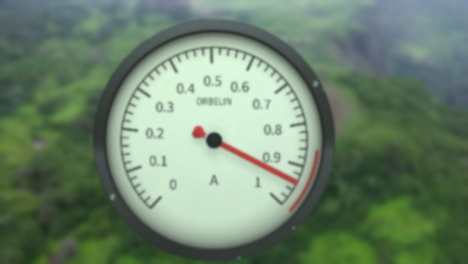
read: {"value": 0.94, "unit": "A"}
